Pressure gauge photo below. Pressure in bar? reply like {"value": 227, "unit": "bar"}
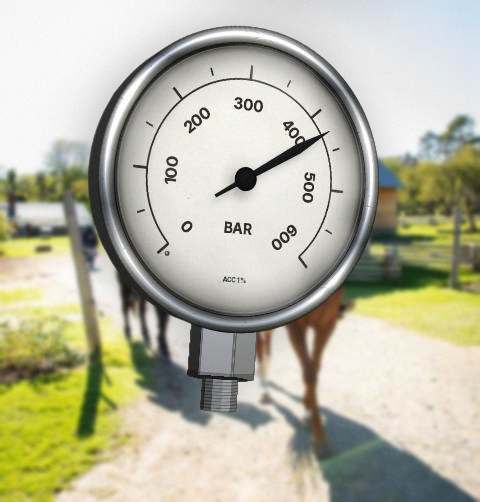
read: {"value": 425, "unit": "bar"}
